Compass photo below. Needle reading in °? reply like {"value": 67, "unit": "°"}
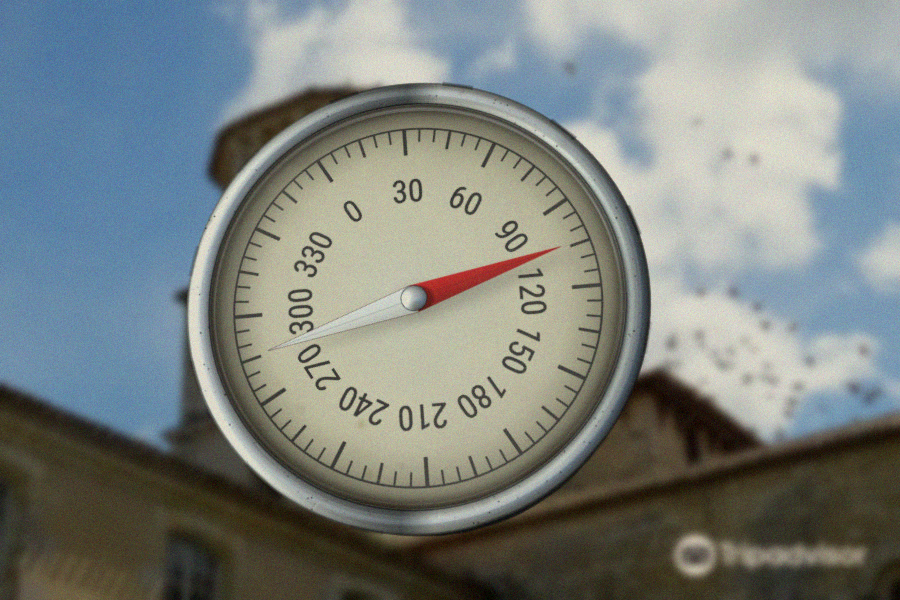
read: {"value": 105, "unit": "°"}
